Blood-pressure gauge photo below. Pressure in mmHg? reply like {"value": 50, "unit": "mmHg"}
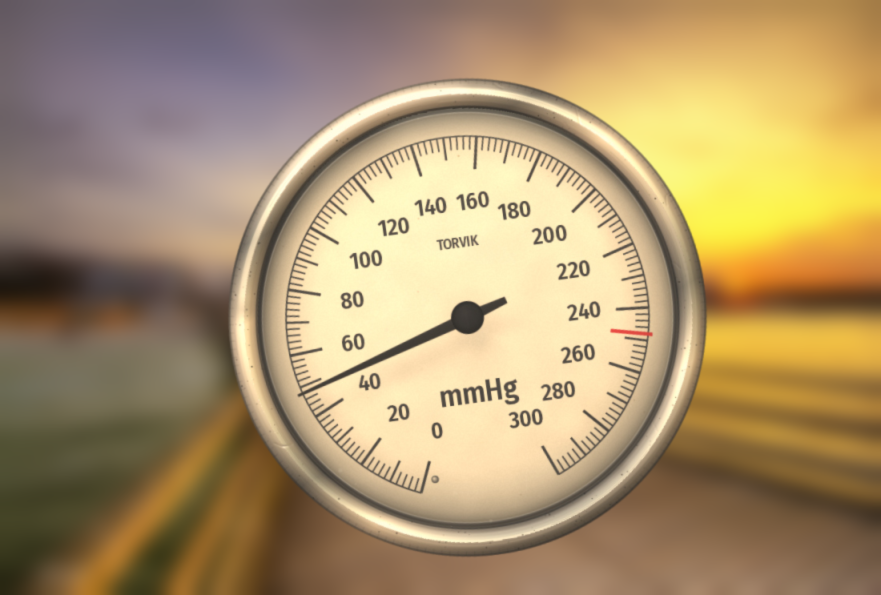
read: {"value": 48, "unit": "mmHg"}
